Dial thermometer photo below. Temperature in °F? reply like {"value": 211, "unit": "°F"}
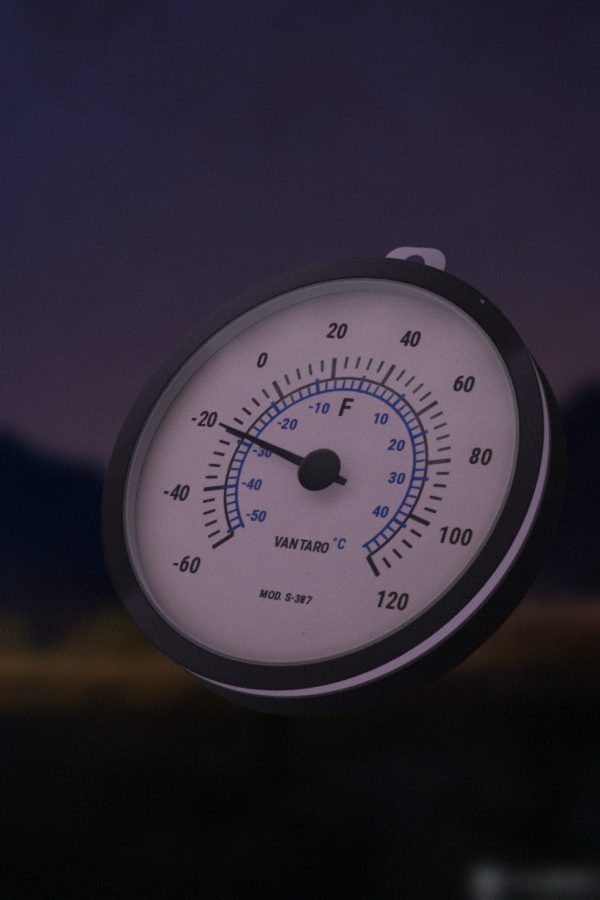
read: {"value": -20, "unit": "°F"}
